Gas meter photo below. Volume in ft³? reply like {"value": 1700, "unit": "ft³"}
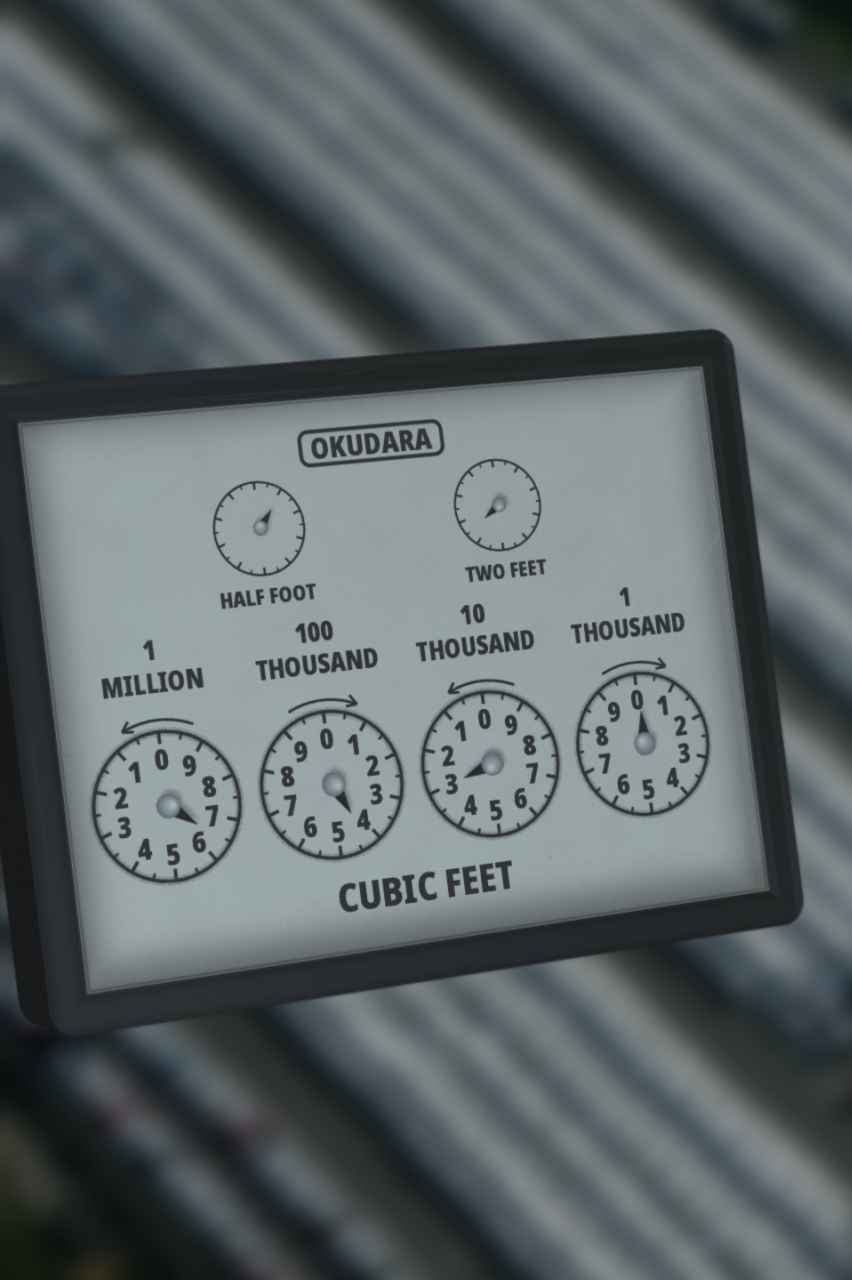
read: {"value": 643000, "unit": "ft³"}
